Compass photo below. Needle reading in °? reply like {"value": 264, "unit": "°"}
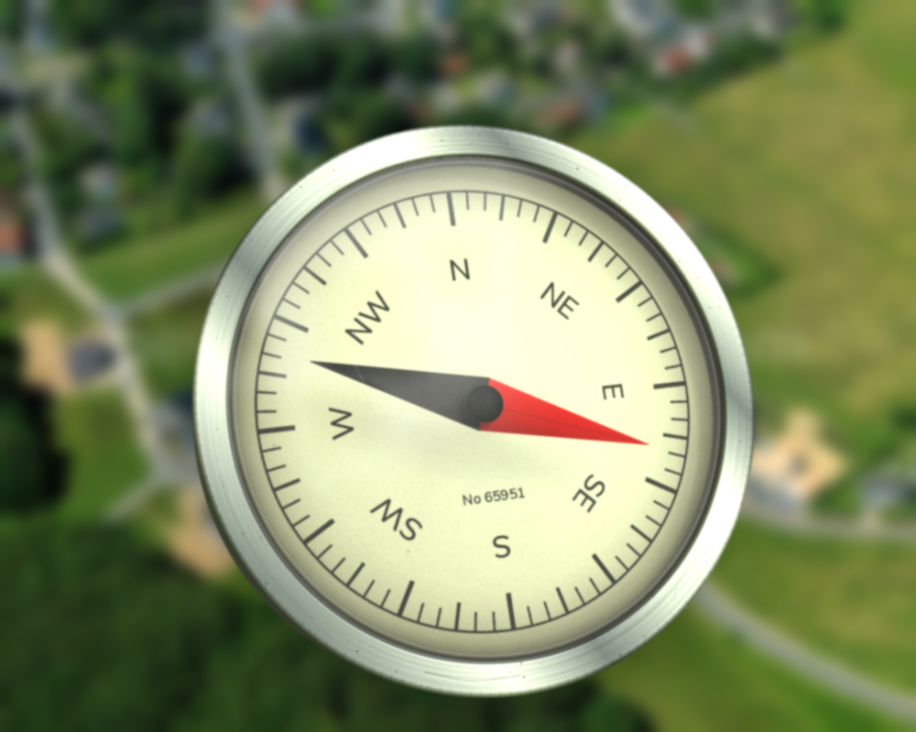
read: {"value": 110, "unit": "°"}
